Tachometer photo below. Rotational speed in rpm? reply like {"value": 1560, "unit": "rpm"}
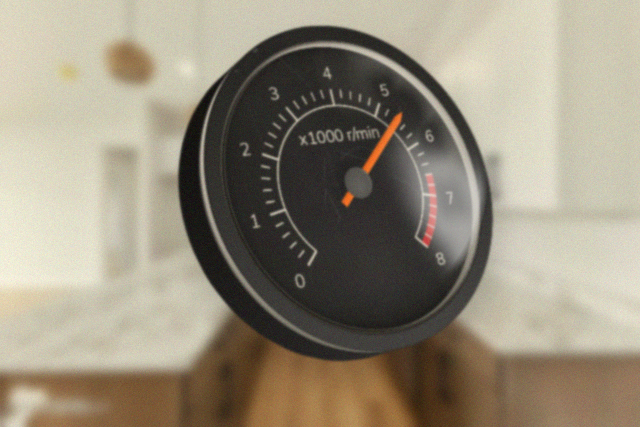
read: {"value": 5400, "unit": "rpm"}
